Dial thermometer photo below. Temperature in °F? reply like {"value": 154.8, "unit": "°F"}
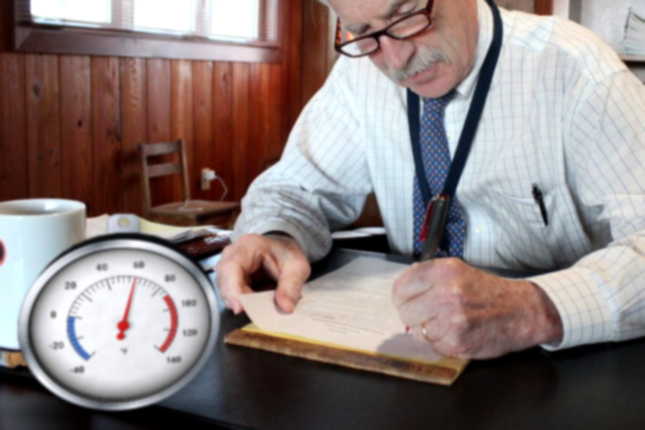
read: {"value": 60, "unit": "°F"}
